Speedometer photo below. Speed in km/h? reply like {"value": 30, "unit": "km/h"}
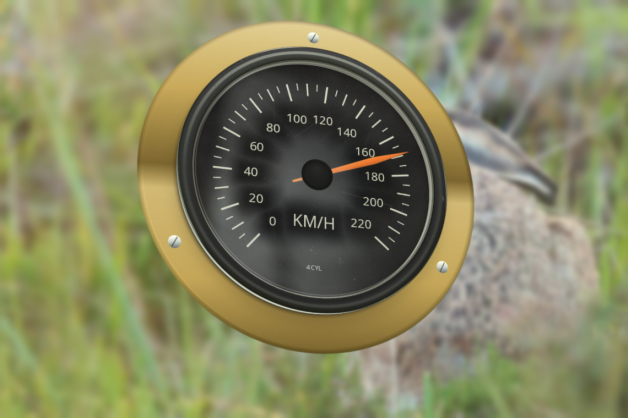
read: {"value": 170, "unit": "km/h"}
